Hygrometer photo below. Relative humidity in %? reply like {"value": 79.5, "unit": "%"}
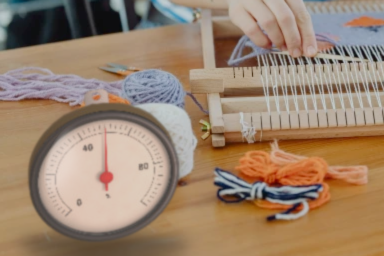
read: {"value": 50, "unit": "%"}
